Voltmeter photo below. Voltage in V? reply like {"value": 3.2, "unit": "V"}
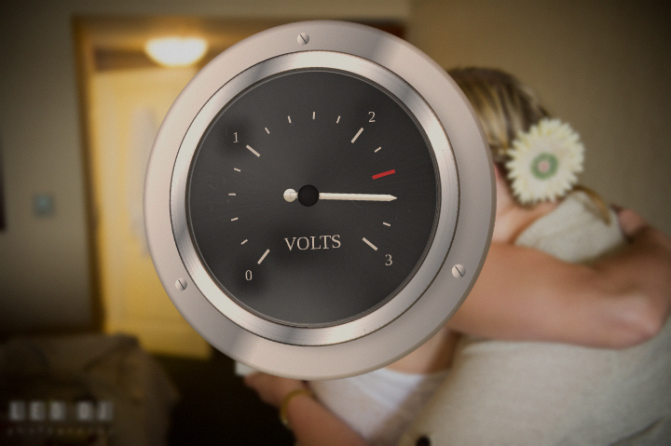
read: {"value": 2.6, "unit": "V"}
